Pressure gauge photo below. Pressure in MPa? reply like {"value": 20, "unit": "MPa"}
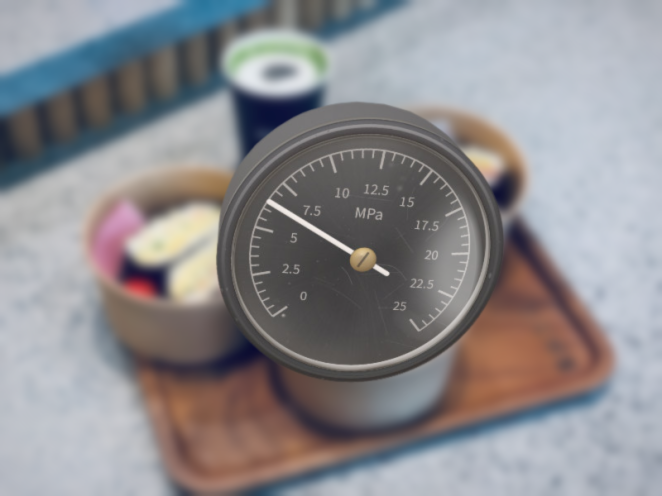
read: {"value": 6.5, "unit": "MPa"}
